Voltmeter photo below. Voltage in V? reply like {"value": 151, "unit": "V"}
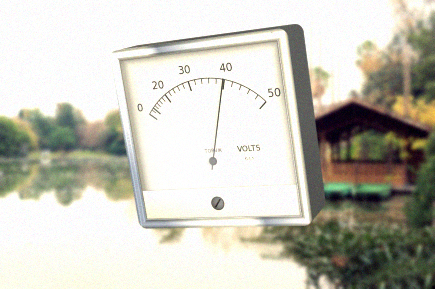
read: {"value": 40, "unit": "V"}
